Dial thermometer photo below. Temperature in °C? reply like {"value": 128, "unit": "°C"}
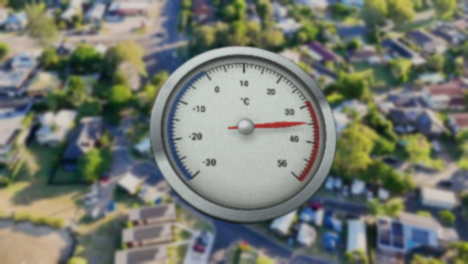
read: {"value": 35, "unit": "°C"}
